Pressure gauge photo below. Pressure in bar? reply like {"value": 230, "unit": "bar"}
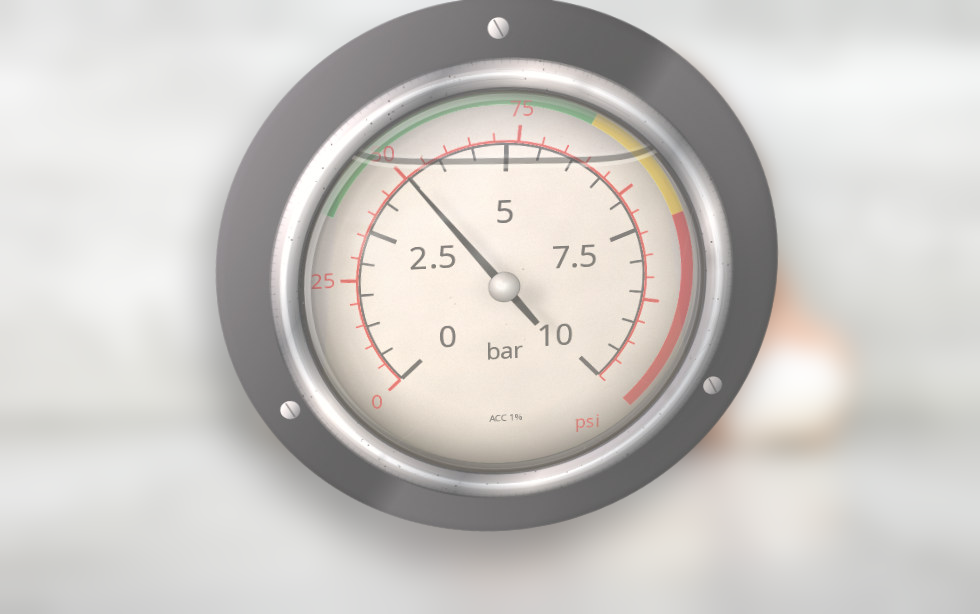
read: {"value": 3.5, "unit": "bar"}
